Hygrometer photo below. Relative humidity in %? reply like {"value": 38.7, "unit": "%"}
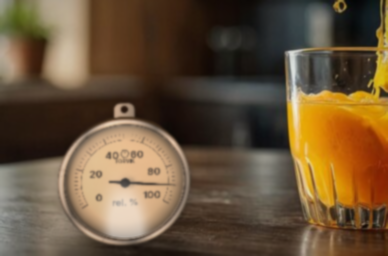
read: {"value": 90, "unit": "%"}
